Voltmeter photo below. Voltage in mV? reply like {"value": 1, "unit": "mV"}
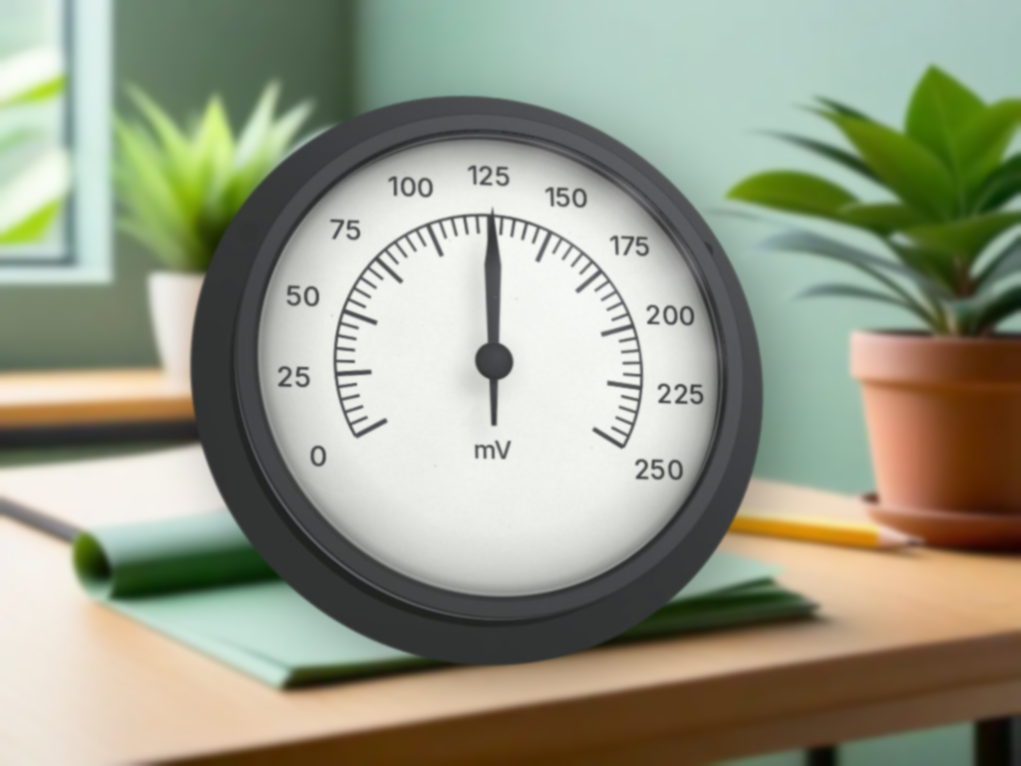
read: {"value": 125, "unit": "mV"}
